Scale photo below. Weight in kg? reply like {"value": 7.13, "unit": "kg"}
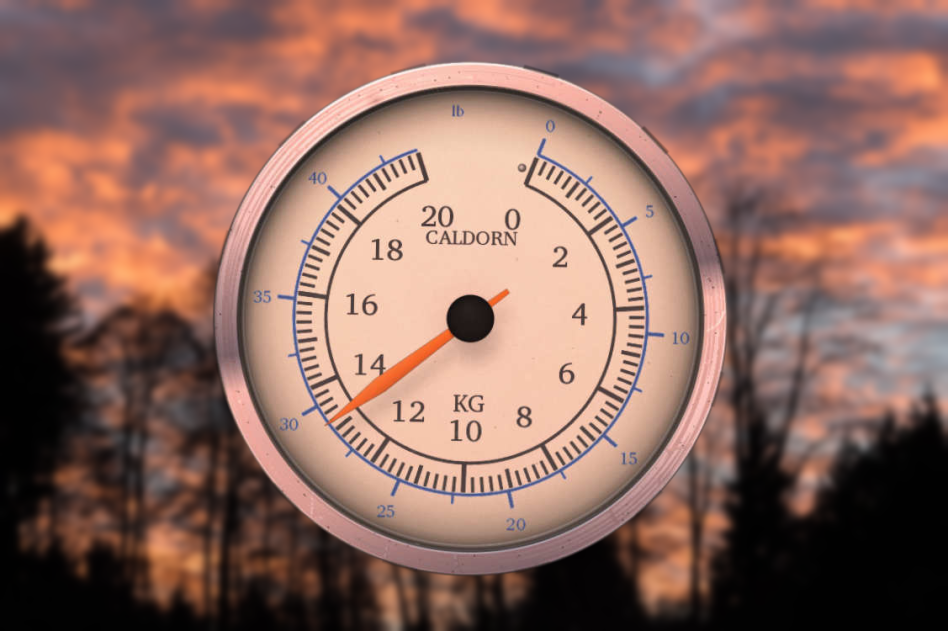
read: {"value": 13.2, "unit": "kg"}
